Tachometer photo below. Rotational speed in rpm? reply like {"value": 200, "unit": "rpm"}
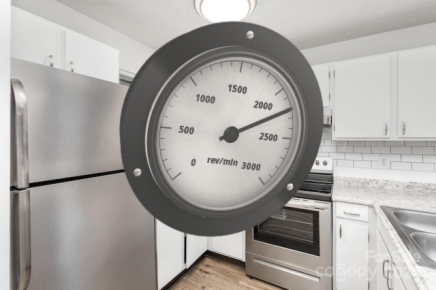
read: {"value": 2200, "unit": "rpm"}
